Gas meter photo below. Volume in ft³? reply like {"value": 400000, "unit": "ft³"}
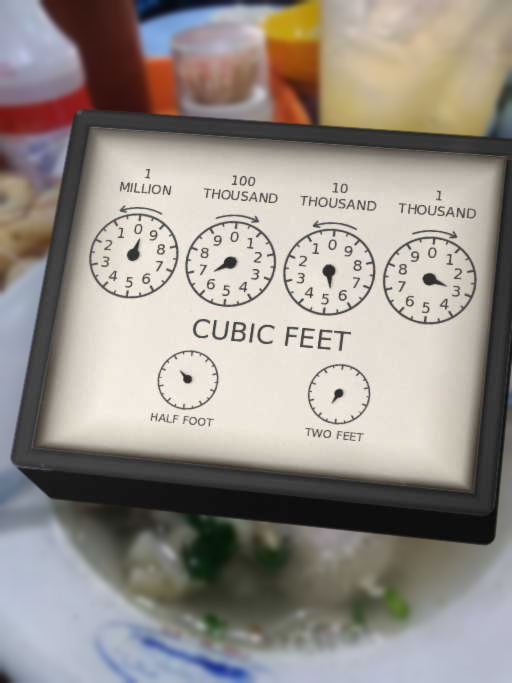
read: {"value": 965300, "unit": "ft³"}
